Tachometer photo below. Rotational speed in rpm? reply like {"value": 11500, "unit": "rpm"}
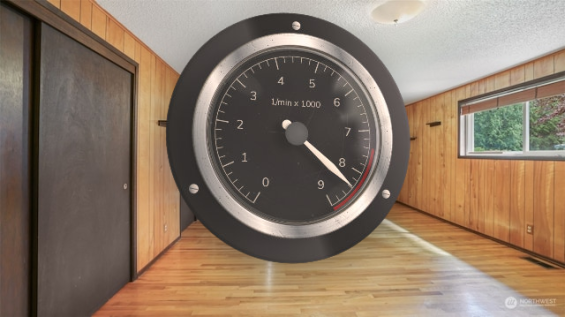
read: {"value": 8400, "unit": "rpm"}
